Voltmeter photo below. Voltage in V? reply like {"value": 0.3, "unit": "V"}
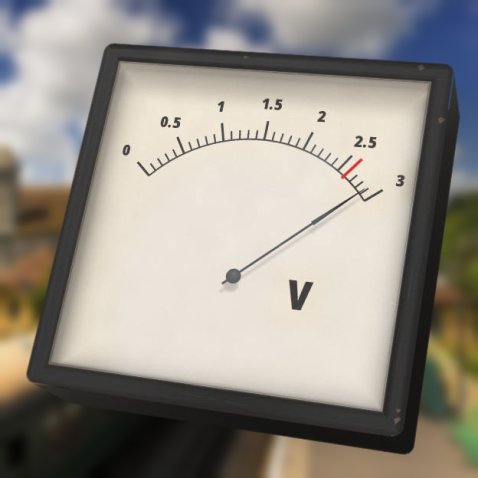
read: {"value": 2.9, "unit": "V"}
